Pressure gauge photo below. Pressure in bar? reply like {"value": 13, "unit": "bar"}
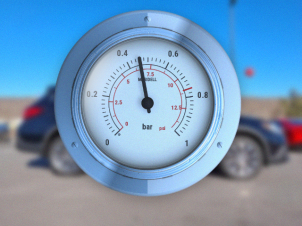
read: {"value": 0.46, "unit": "bar"}
